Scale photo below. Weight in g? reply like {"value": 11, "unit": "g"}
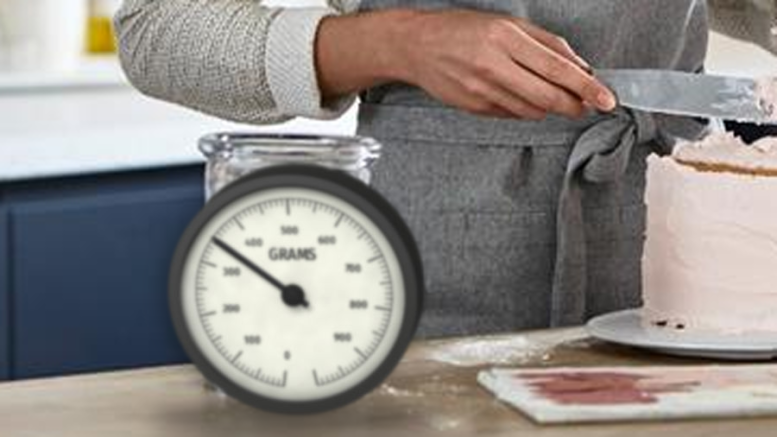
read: {"value": 350, "unit": "g"}
